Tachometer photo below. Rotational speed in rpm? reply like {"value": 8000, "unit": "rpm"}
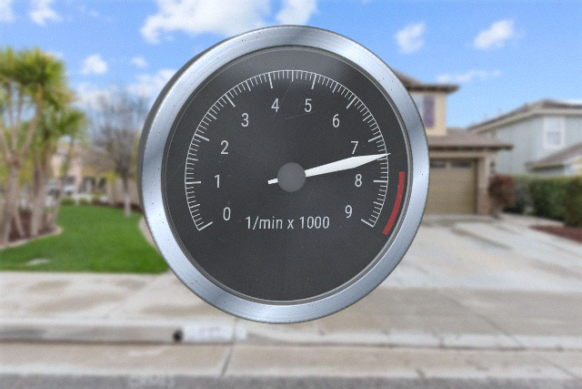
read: {"value": 7400, "unit": "rpm"}
